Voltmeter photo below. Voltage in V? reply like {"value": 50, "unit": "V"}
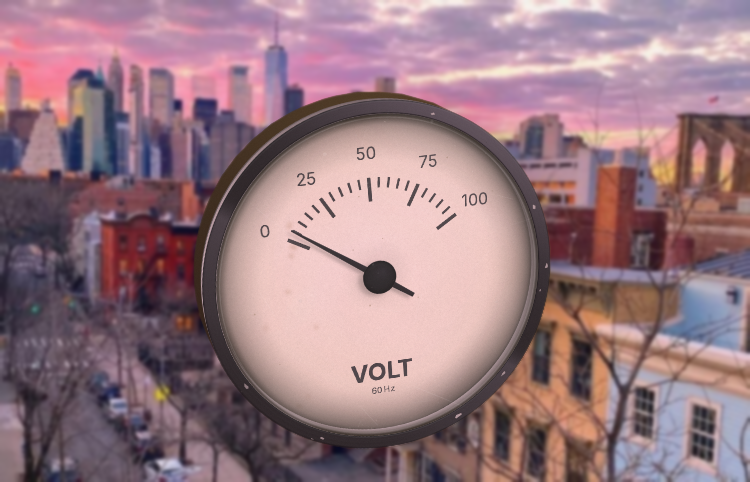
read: {"value": 5, "unit": "V"}
